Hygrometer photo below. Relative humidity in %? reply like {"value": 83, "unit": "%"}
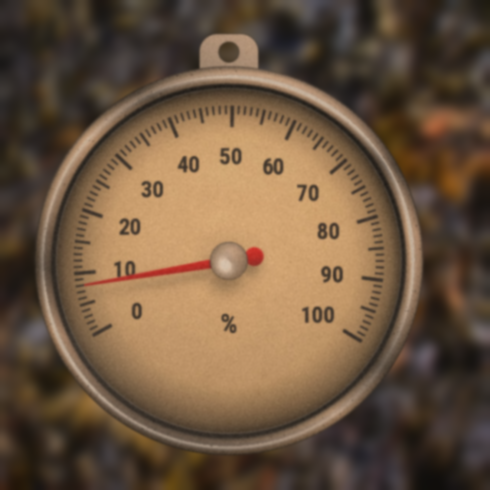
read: {"value": 8, "unit": "%"}
